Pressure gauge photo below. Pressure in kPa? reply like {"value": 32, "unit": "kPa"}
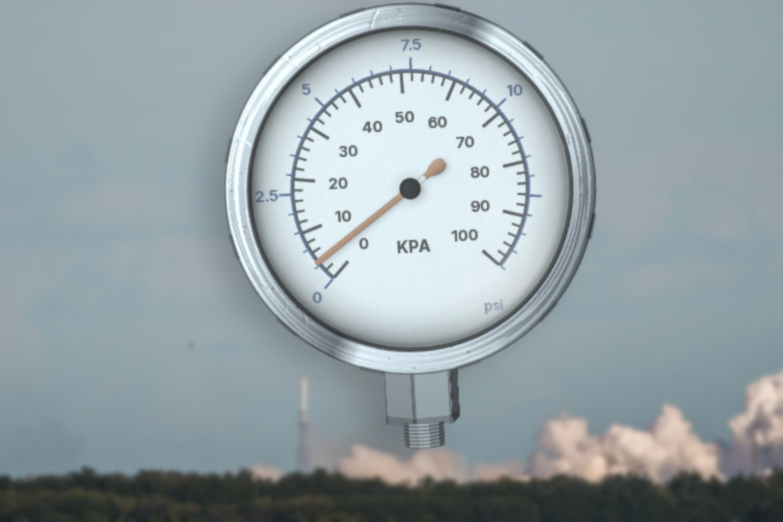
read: {"value": 4, "unit": "kPa"}
